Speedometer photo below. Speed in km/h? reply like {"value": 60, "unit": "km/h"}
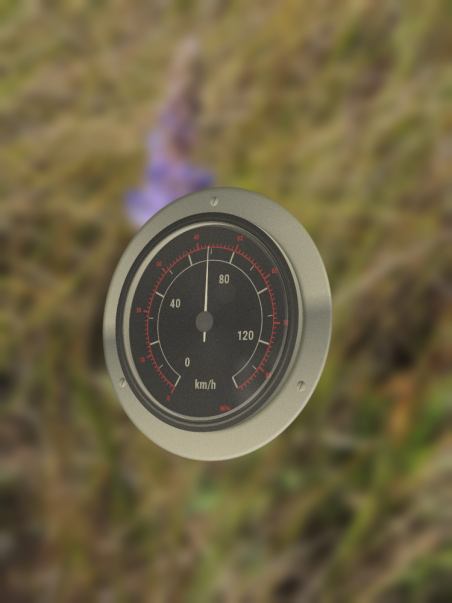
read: {"value": 70, "unit": "km/h"}
